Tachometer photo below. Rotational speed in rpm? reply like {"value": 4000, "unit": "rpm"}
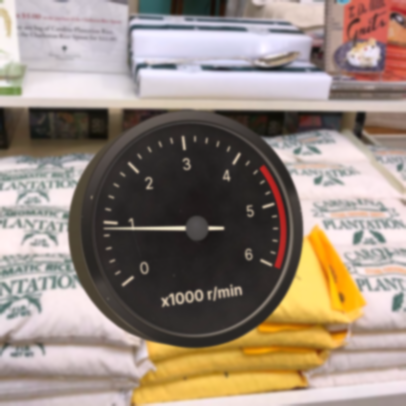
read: {"value": 900, "unit": "rpm"}
